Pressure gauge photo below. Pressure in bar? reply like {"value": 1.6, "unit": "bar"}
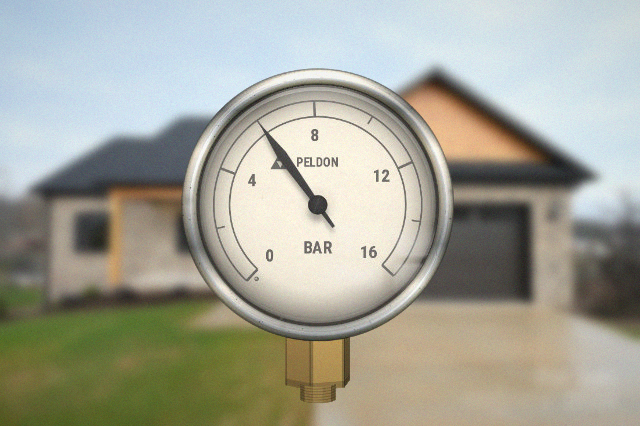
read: {"value": 6, "unit": "bar"}
